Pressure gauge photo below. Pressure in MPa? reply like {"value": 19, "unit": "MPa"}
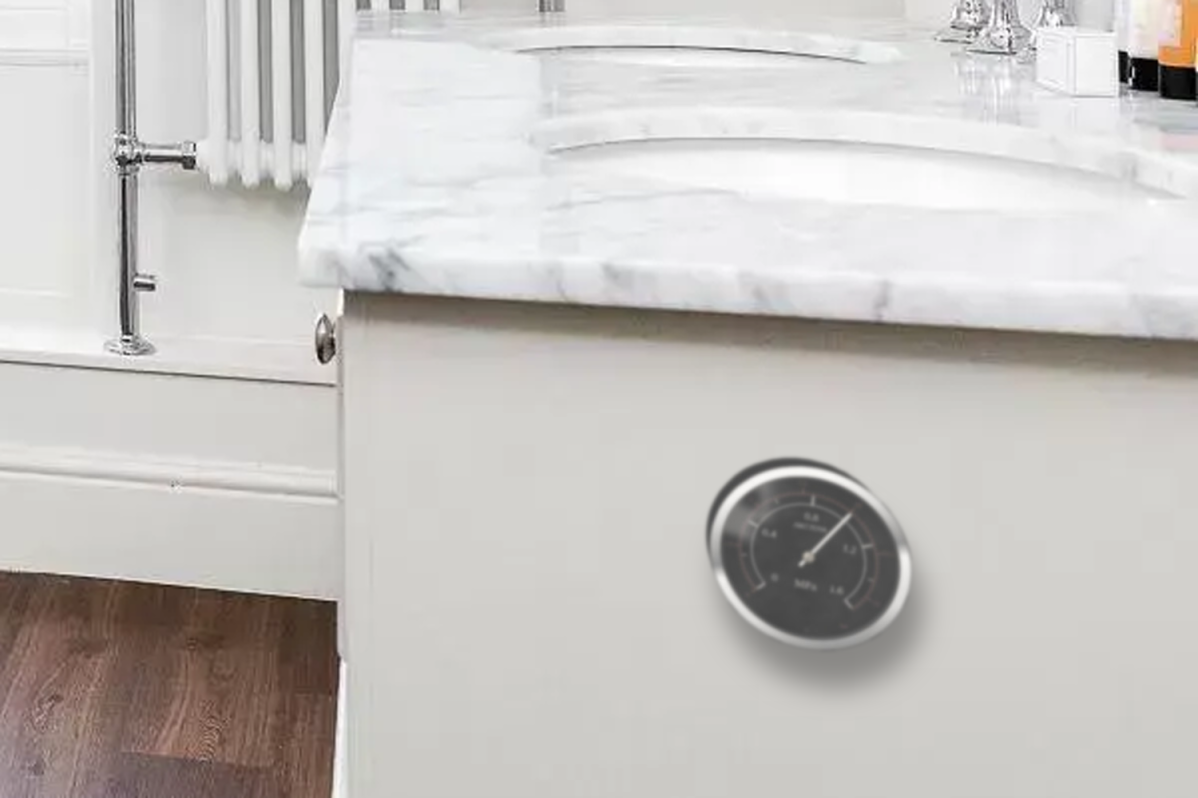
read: {"value": 1, "unit": "MPa"}
